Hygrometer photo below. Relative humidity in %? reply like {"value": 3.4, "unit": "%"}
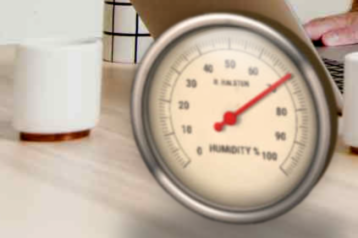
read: {"value": 70, "unit": "%"}
